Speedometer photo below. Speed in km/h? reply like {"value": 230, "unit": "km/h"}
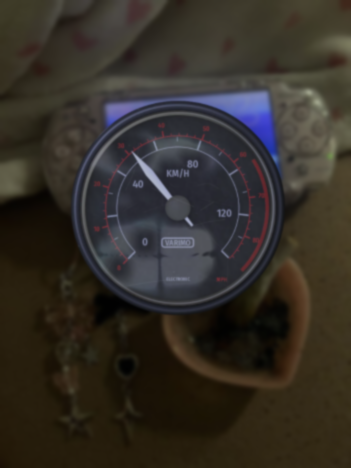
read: {"value": 50, "unit": "km/h"}
